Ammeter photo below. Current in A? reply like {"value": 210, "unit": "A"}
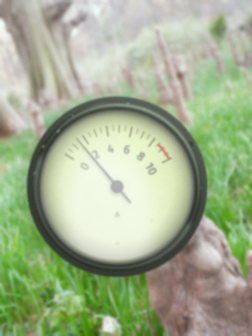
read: {"value": 1.5, "unit": "A"}
